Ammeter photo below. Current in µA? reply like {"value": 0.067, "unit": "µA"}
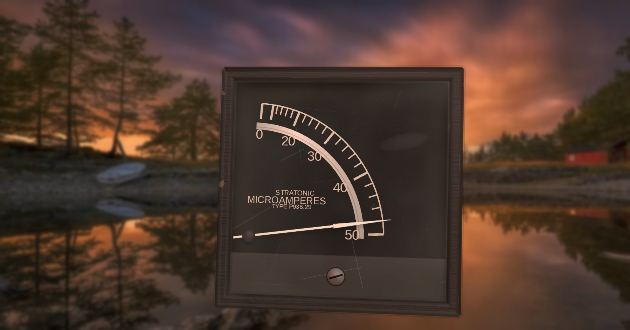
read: {"value": 48, "unit": "µA"}
